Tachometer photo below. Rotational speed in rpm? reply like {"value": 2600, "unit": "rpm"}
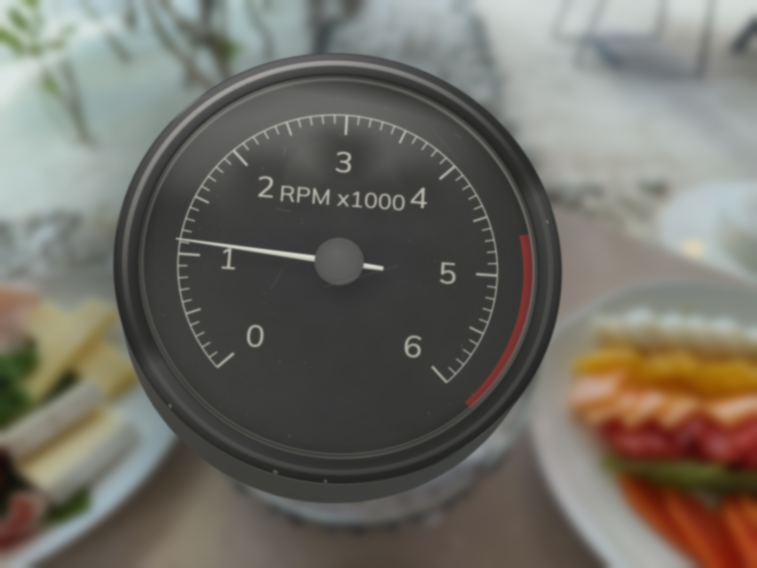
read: {"value": 1100, "unit": "rpm"}
